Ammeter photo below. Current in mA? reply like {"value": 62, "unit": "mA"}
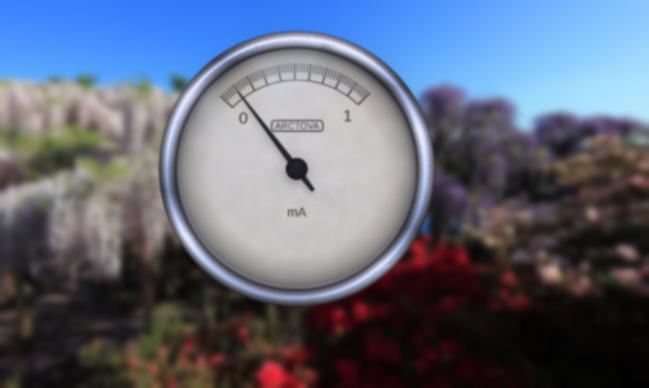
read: {"value": 0.1, "unit": "mA"}
